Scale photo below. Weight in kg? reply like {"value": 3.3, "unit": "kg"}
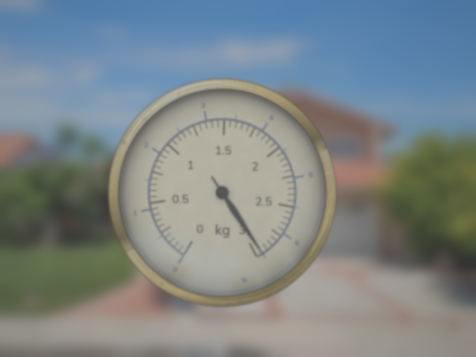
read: {"value": 2.95, "unit": "kg"}
